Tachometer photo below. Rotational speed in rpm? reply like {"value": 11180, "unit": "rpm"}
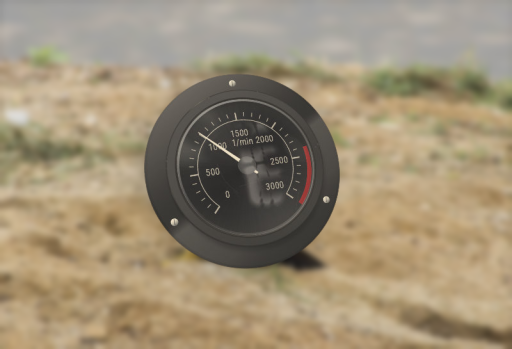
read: {"value": 1000, "unit": "rpm"}
